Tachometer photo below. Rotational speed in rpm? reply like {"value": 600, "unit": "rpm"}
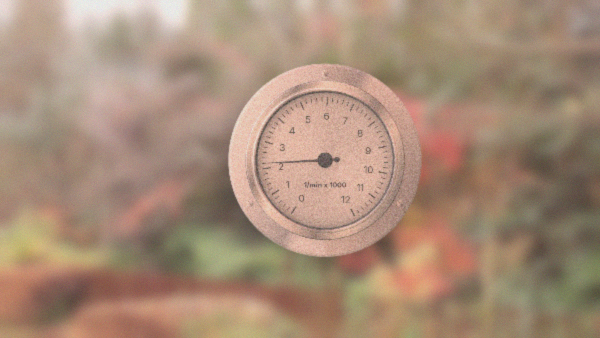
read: {"value": 2200, "unit": "rpm"}
